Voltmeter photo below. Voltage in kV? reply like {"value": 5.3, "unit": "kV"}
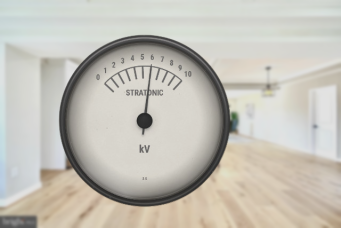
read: {"value": 6, "unit": "kV"}
